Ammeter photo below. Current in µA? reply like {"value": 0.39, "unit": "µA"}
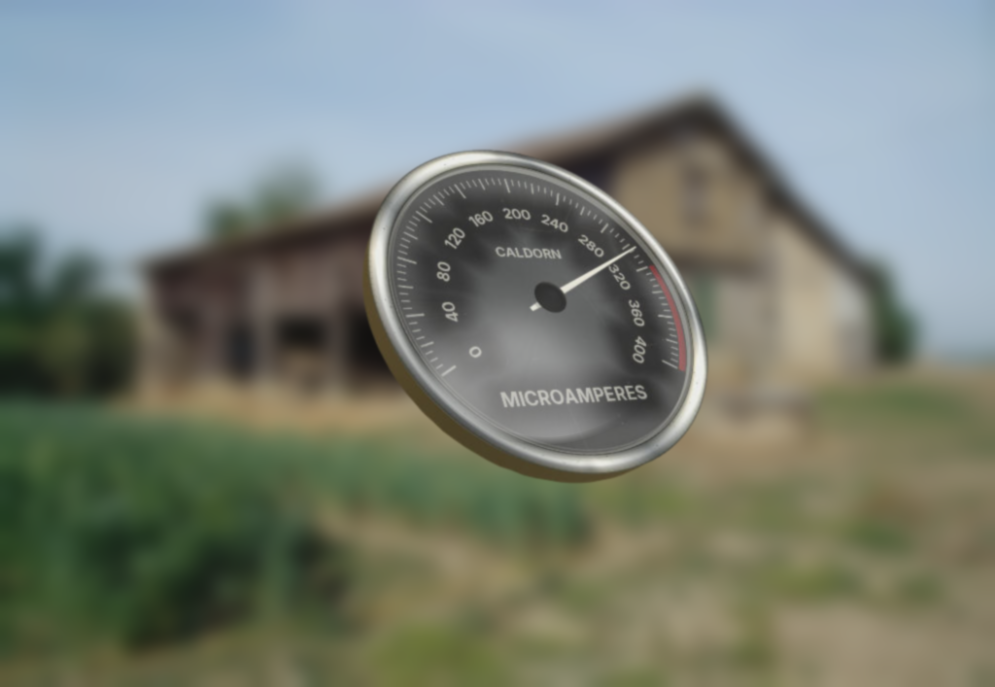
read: {"value": 305, "unit": "µA"}
